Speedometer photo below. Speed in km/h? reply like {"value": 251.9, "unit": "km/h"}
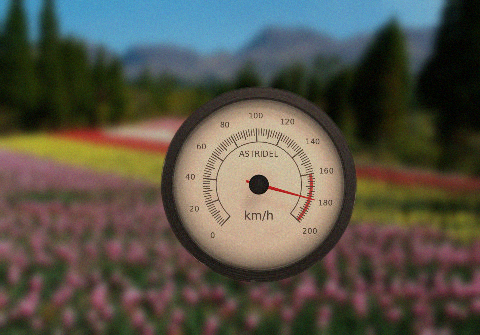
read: {"value": 180, "unit": "km/h"}
